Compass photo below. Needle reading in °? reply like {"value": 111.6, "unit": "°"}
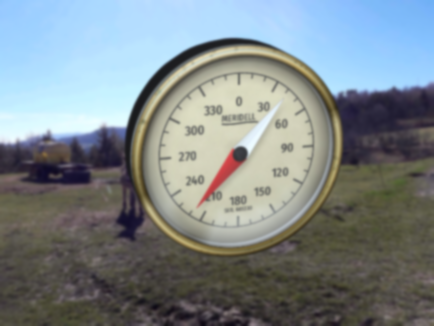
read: {"value": 220, "unit": "°"}
